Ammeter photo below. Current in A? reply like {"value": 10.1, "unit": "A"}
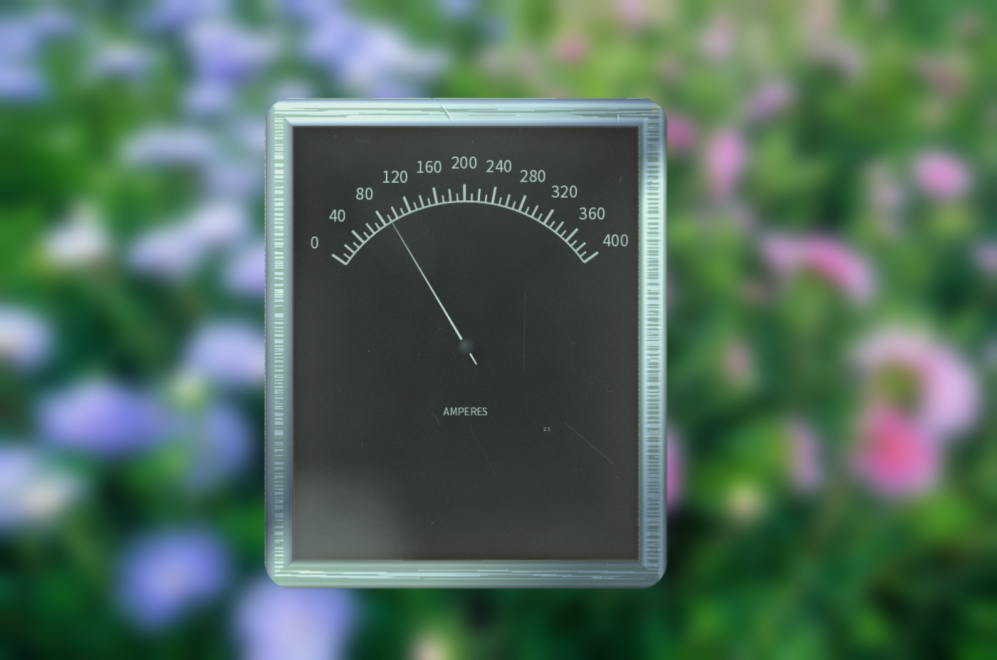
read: {"value": 90, "unit": "A"}
